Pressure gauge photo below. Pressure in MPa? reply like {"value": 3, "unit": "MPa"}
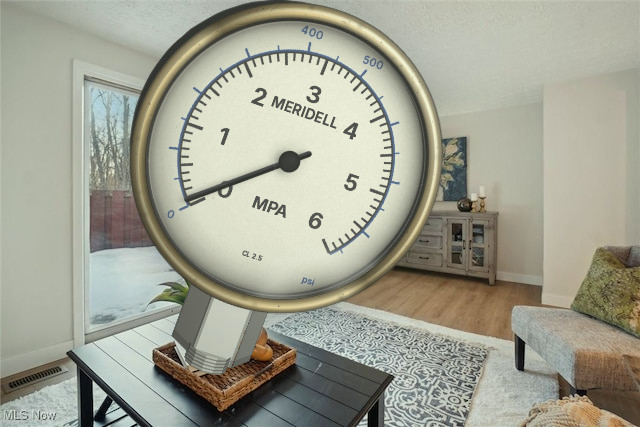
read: {"value": 0.1, "unit": "MPa"}
